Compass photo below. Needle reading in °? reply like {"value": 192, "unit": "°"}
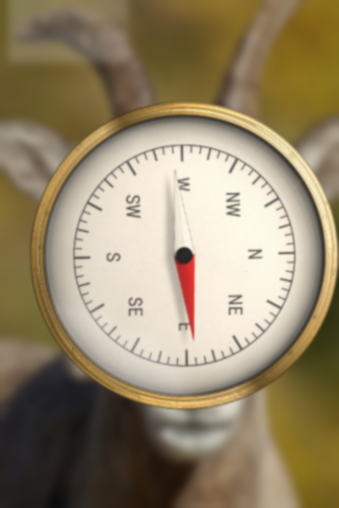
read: {"value": 85, "unit": "°"}
